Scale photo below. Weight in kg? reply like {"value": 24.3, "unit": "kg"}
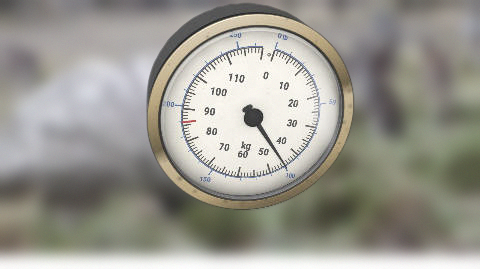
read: {"value": 45, "unit": "kg"}
